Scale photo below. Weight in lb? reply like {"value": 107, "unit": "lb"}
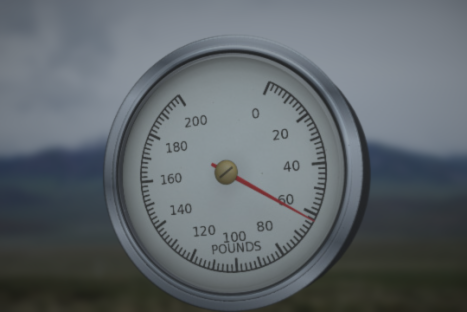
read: {"value": 62, "unit": "lb"}
